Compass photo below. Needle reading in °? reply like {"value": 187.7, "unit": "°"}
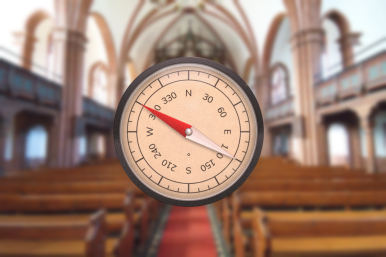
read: {"value": 300, "unit": "°"}
